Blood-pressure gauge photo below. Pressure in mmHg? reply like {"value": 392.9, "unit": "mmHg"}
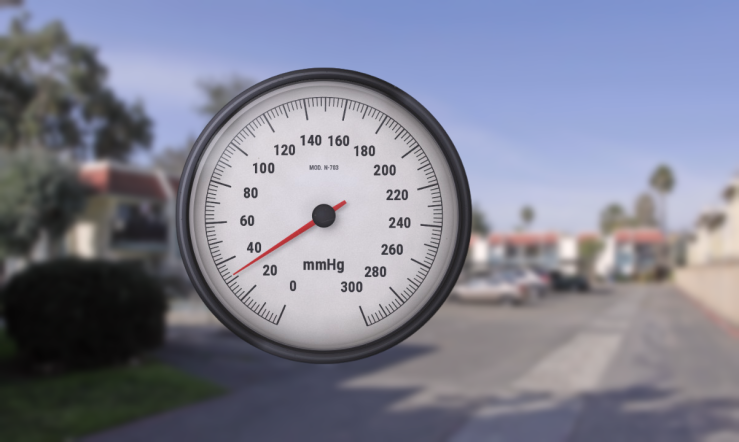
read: {"value": 32, "unit": "mmHg"}
